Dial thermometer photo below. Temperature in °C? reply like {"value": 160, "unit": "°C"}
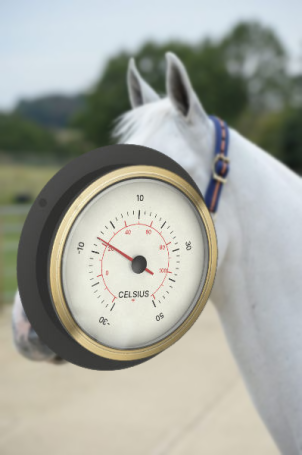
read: {"value": -6, "unit": "°C"}
